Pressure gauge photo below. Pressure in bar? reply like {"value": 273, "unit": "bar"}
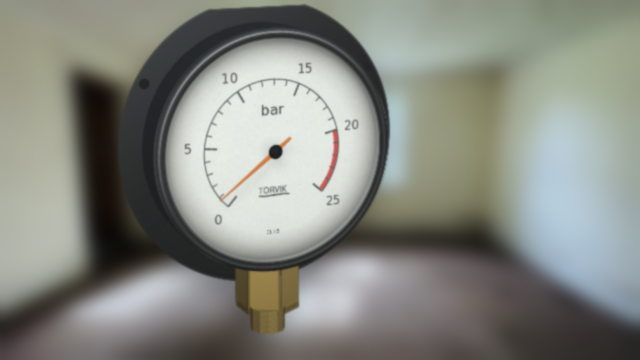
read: {"value": 1, "unit": "bar"}
